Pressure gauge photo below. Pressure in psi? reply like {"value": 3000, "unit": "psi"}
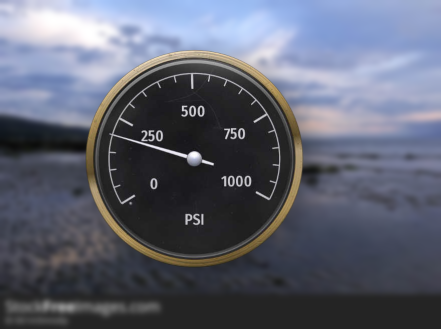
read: {"value": 200, "unit": "psi"}
